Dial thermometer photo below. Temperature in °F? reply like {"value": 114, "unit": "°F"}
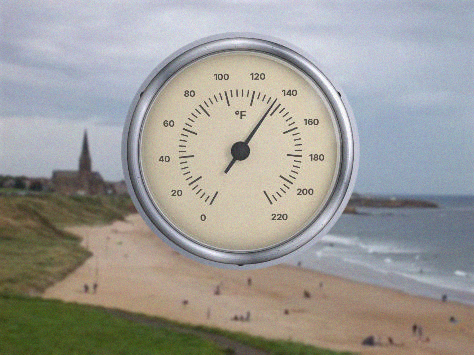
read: {"value": 136, "unit": "°F"}
